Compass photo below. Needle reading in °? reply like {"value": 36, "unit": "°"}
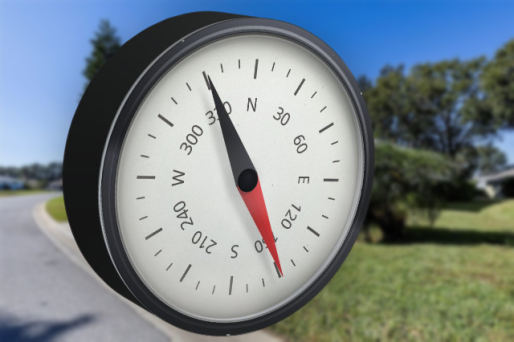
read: {"value": 150, "unit": "°"}
